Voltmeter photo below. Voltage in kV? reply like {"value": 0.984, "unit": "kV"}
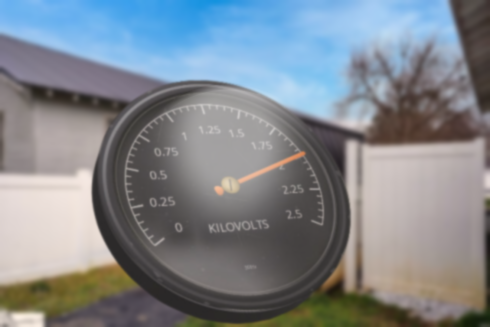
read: {"value": 2, "unit": "kV"}
